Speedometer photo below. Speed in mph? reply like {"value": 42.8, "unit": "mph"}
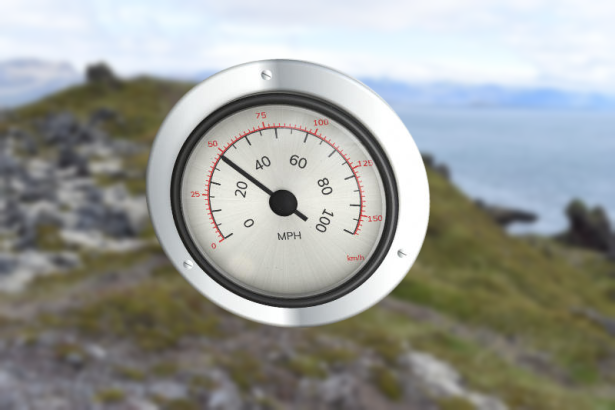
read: {"value": 30, "unit": "mph"}
